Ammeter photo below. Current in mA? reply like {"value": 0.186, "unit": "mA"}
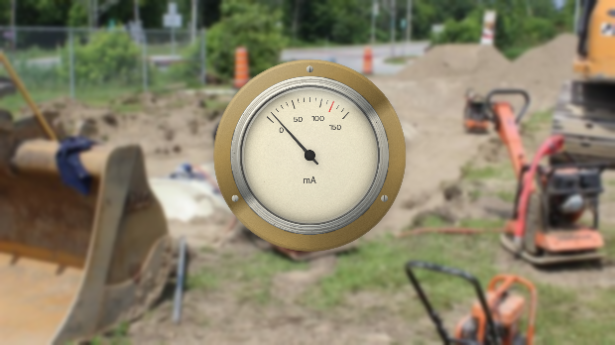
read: {"value": 10, "unit": "mA"}
